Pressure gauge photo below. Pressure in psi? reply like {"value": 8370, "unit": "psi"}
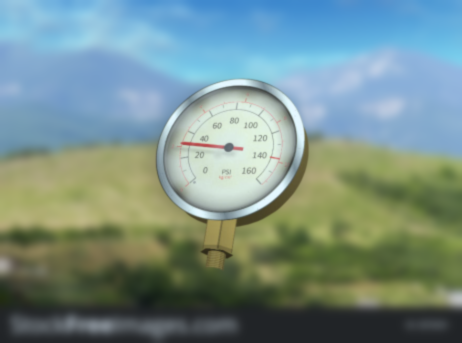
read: {"value": 30, "unit": "psi"}
